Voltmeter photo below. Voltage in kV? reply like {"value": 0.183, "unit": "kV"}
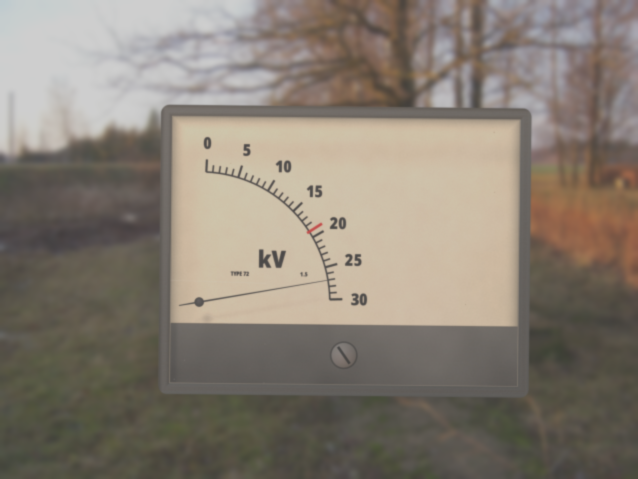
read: {"value": 27, "unit": "kV"}
